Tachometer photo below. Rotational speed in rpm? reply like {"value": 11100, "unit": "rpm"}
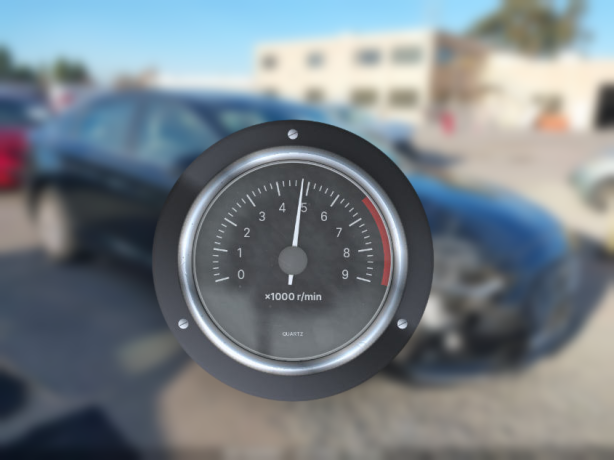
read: {"value": 4800, "unit": "rpm"}
